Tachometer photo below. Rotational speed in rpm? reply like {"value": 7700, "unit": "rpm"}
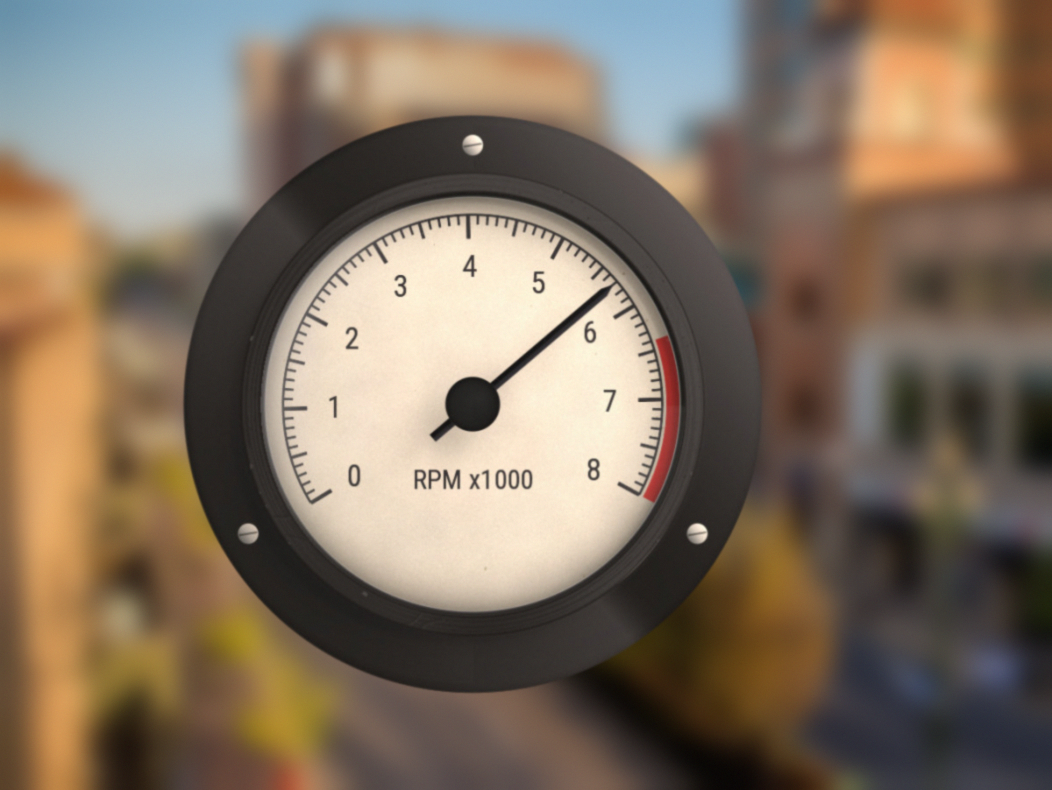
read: {"value": 5700, "unit": "rpm"}
